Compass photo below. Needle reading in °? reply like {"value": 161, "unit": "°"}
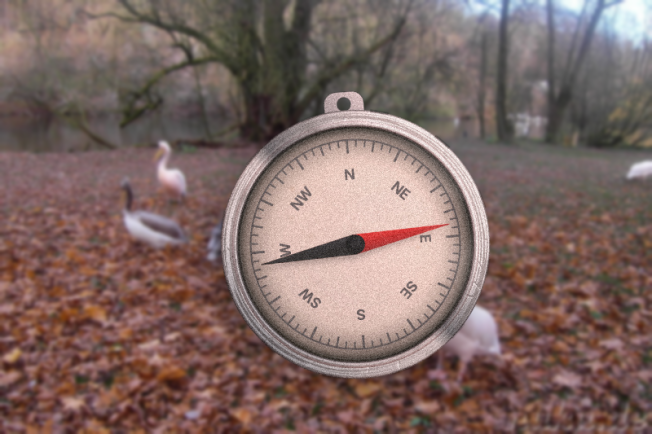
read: {"value": 82.5, "unit": "°"}
